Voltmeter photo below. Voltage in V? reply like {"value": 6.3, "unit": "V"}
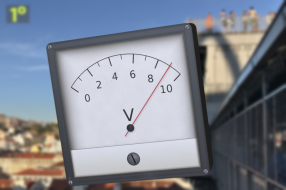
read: {"value": 9, "unit": "V"}
